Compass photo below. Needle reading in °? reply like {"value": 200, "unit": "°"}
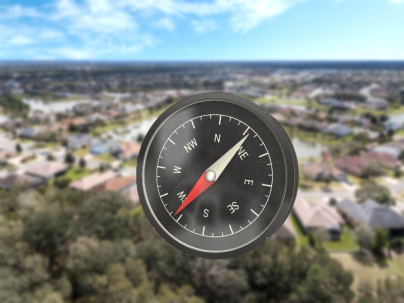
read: {"value": 215, "unit": "°"}
